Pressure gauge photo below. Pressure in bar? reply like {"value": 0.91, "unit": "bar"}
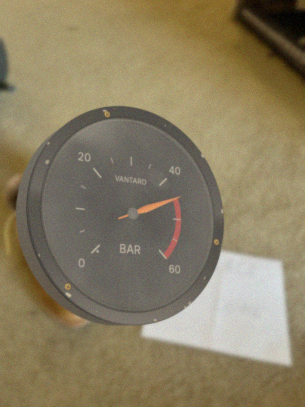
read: {"value": 45, "unit": "bar"}
